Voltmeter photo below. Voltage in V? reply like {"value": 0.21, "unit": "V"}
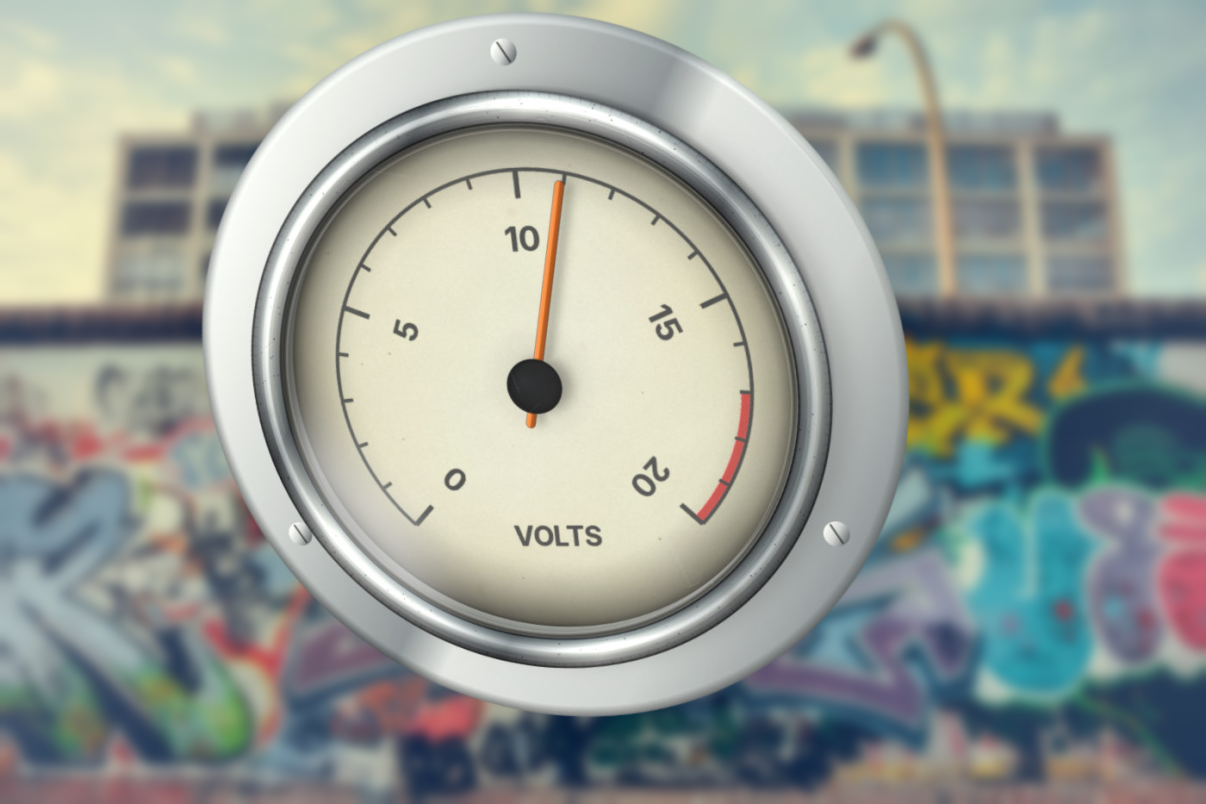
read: {"value": 11, "unit": "V"}
